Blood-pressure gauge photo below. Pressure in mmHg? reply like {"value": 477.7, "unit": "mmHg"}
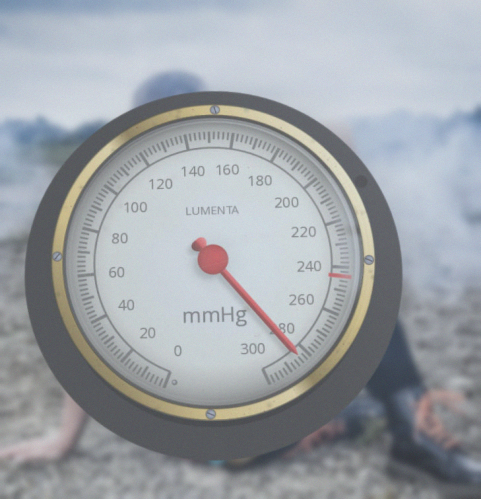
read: {"value": 284, "unit": "mmHg"}
